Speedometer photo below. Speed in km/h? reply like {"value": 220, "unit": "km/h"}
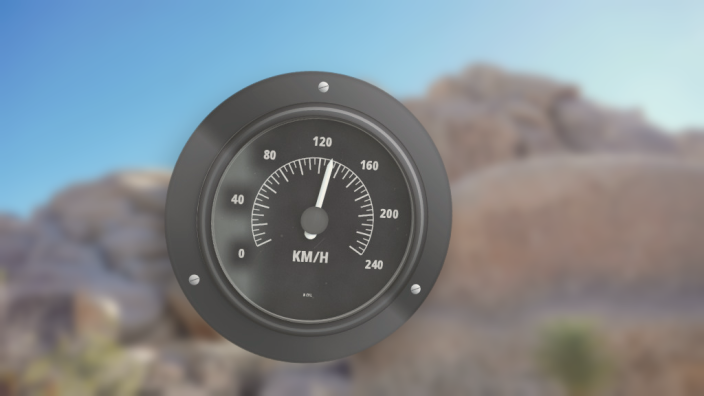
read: {"value": 130, "unit": "km/h"}
